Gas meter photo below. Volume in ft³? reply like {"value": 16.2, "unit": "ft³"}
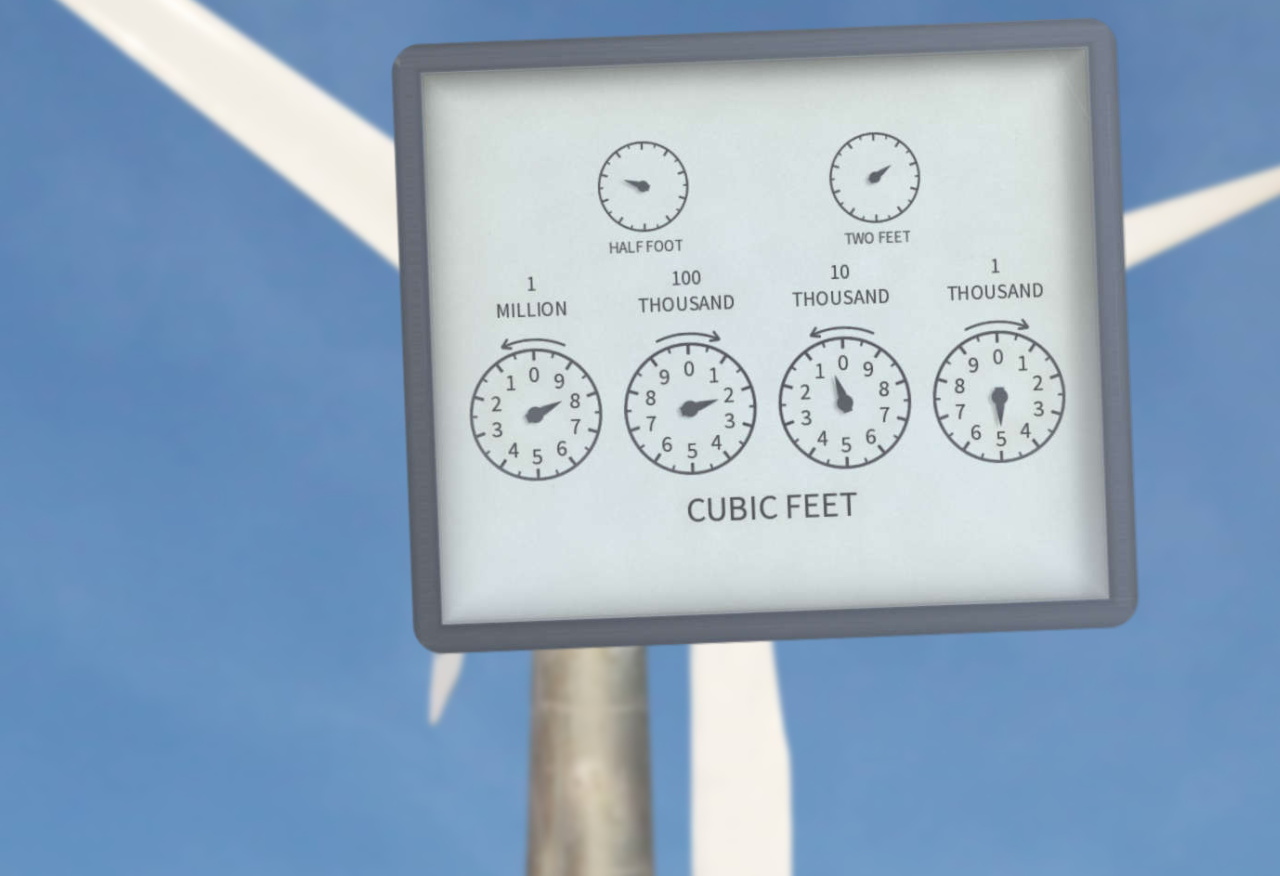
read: {"value": 820500, "unit": "ft³"}
